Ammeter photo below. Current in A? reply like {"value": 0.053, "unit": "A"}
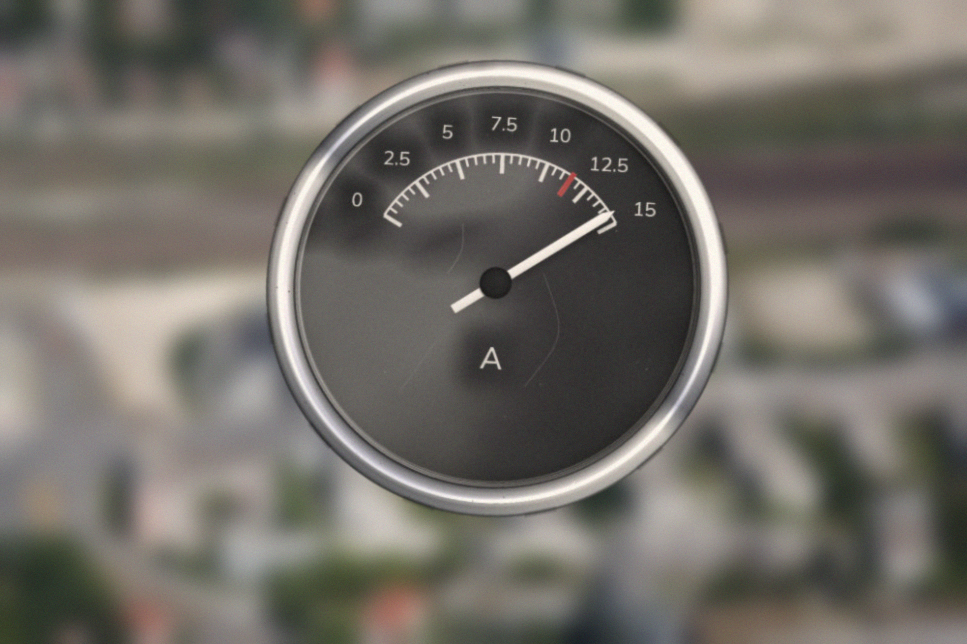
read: {"value": 14.5, "unit": "A"}
